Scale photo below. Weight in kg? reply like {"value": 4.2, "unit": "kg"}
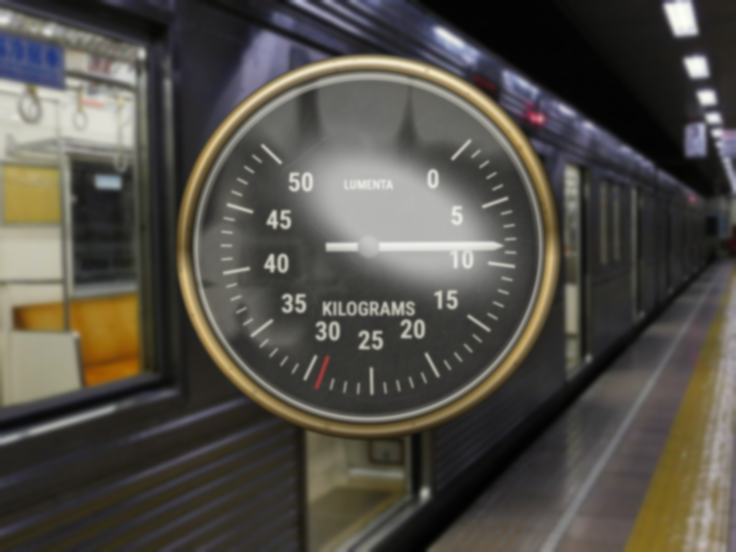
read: {"value": 8.5, "unit": "kg"}
